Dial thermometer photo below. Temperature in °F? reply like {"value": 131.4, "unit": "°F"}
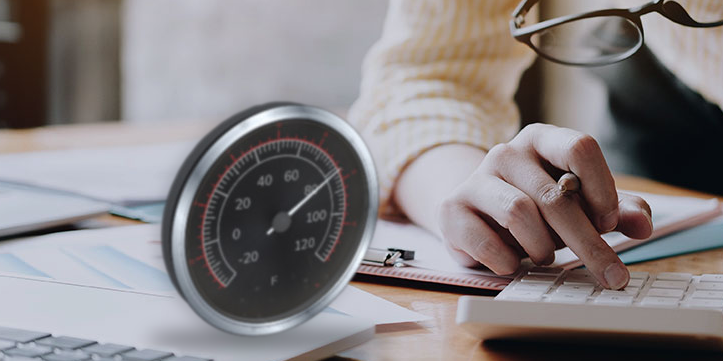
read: {"value": 80, "unit": "°F"}
